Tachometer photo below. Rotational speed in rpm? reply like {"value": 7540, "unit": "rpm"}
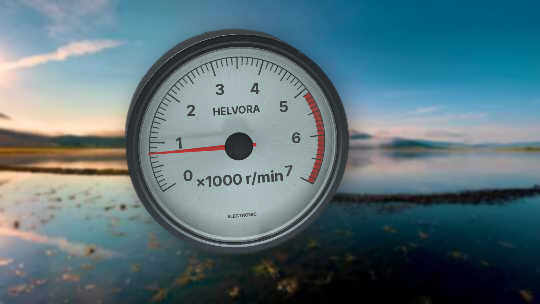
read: {"value": 800, "unit": "rpm"}
